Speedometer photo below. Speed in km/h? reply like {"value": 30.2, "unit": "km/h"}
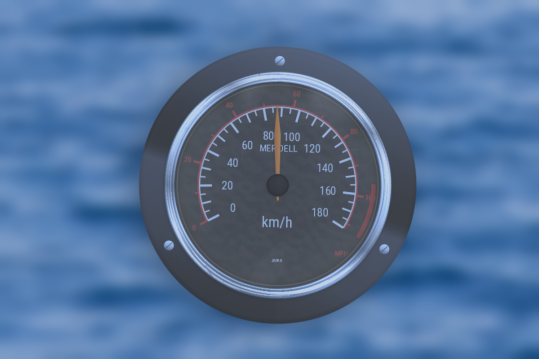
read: {"value": 87.5, "unit": "km/h"}
